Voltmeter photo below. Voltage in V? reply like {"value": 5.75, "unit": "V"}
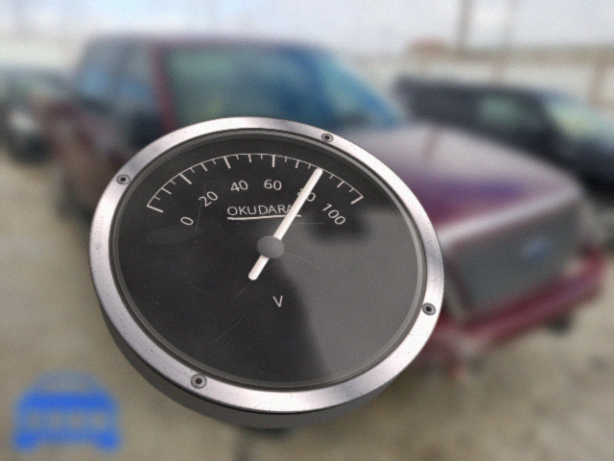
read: {"value": 80, "unit": "V"}
